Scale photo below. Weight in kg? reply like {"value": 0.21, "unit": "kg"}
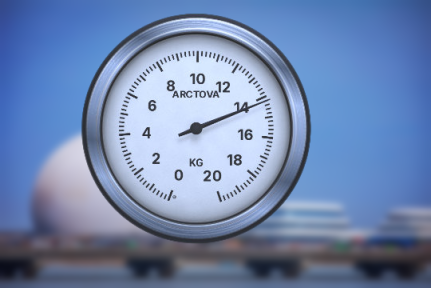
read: {"value": 14.2, "unit": "kg"}
